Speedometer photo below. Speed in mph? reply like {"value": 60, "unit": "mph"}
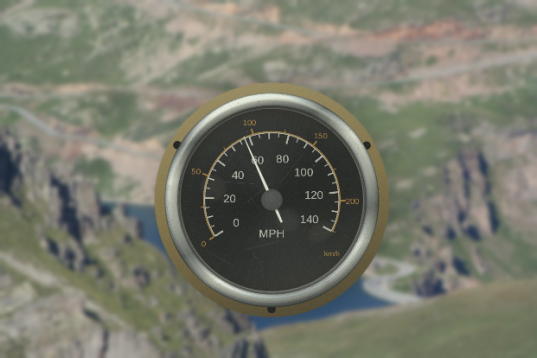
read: {"value": 57.5, "unit": "mph"}
